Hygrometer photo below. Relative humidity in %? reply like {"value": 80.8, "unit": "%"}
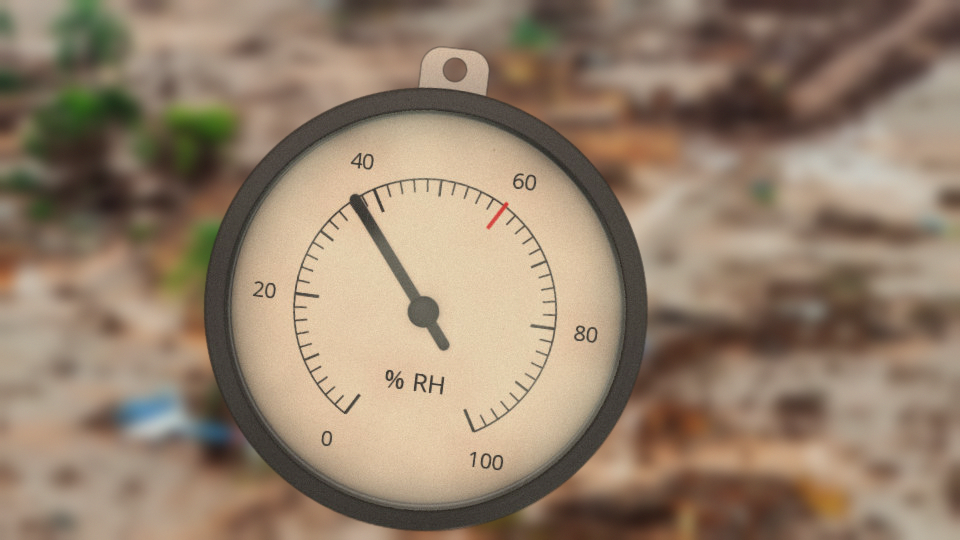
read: {"value": 37, "unit": "%"}
